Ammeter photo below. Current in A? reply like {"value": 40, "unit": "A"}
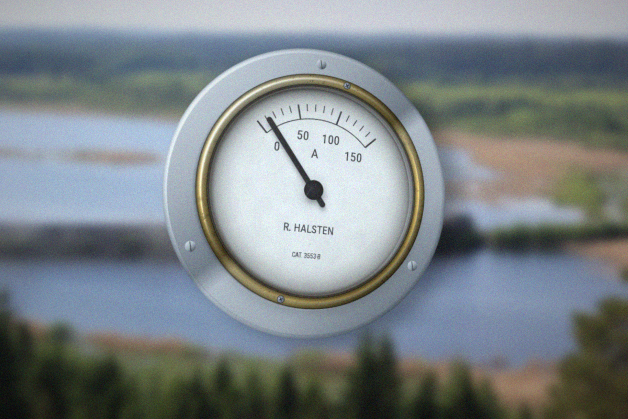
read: {"value": 10, "unit": "A"}
